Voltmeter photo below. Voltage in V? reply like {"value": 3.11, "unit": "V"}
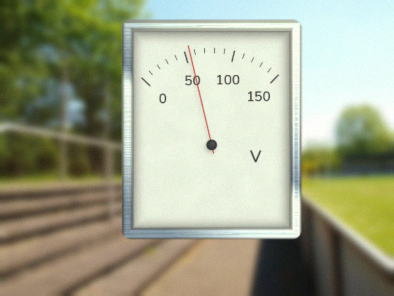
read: {"value": 55, "unit": "V"}
